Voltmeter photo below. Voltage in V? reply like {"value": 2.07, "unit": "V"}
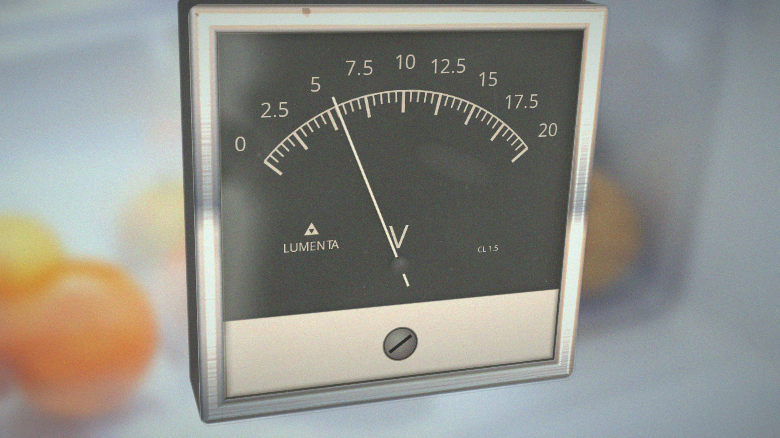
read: {"value": 5.5, "unit": "V"}
